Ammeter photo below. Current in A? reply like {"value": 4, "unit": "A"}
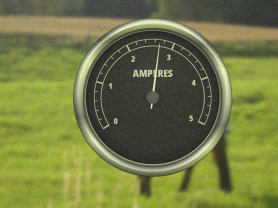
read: {"value": 2.7, "unit": "A"}
